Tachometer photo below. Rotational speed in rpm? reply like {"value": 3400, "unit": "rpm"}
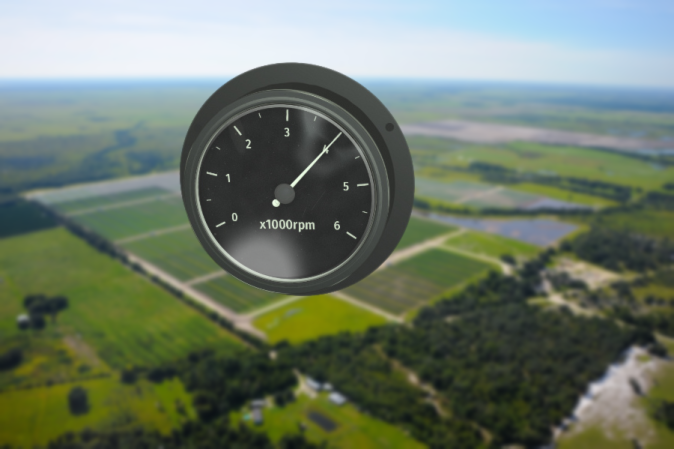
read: {"value": 4000, "unit": "rpm"}
